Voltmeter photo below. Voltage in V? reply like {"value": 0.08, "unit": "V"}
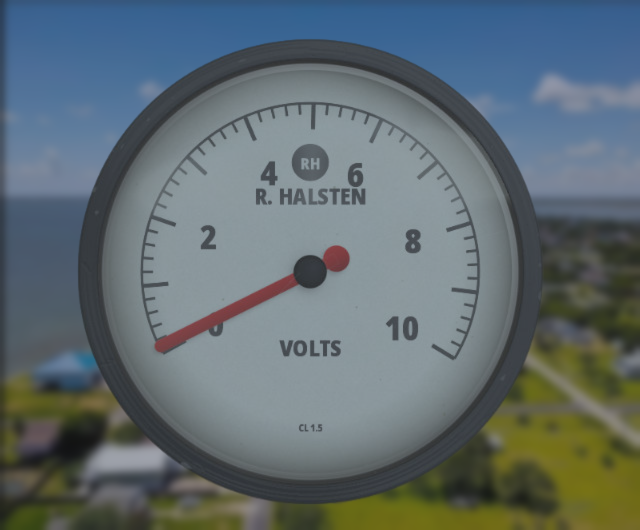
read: {"value": 0.1, "unit": "V"}
